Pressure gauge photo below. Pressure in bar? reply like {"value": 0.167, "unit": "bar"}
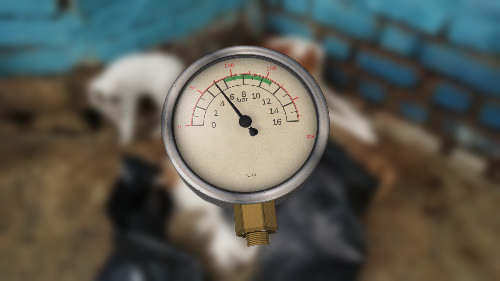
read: {"value": 5, "unit": "bar"}
